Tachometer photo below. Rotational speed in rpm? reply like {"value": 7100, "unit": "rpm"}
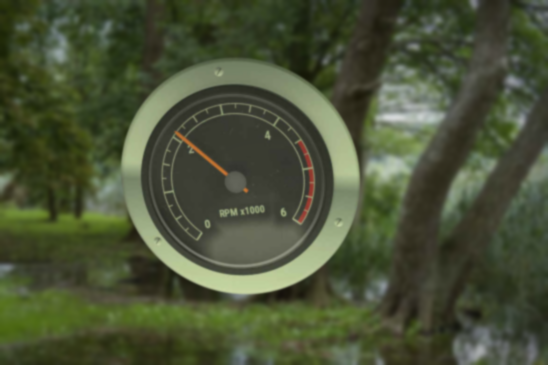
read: {"value": 2125, "unit": "rpm"}
